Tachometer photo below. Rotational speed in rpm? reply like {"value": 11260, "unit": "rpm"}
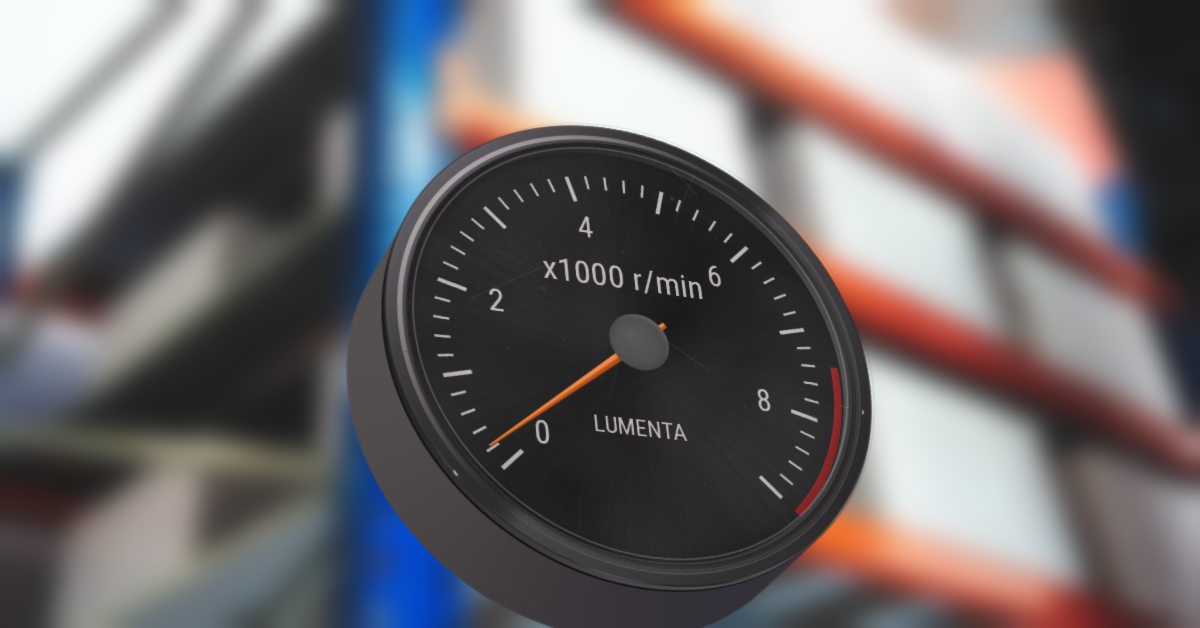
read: {"value": 200, "unit": "rpm"}
